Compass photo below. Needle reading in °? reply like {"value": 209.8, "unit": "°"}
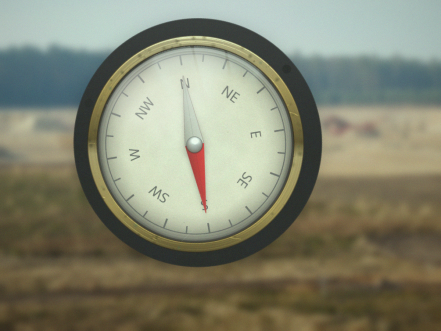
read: {"value": 180, "unit": "°"}
